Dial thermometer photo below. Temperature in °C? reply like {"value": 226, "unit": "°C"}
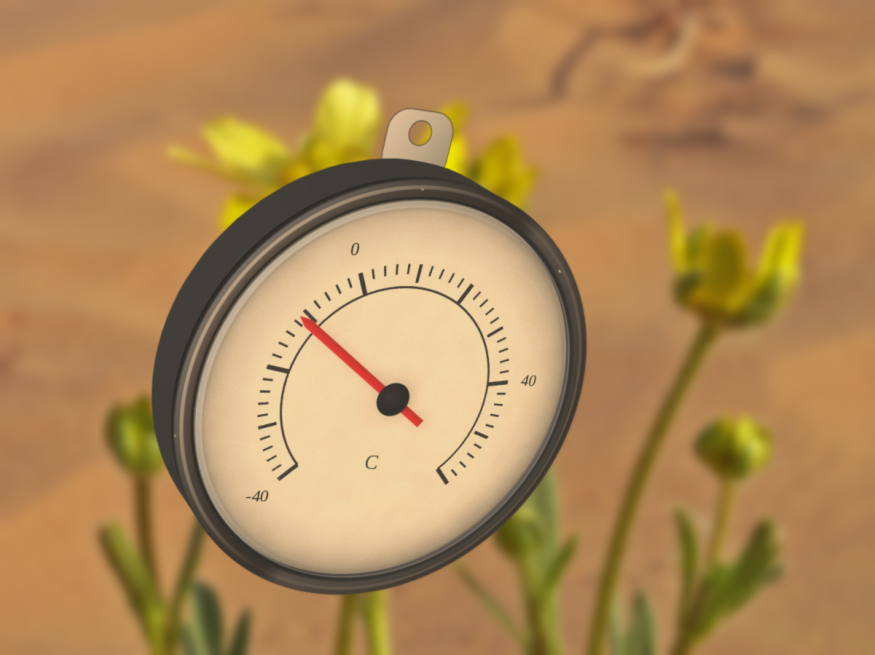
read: {"value": -11, "unit": "°C"}
